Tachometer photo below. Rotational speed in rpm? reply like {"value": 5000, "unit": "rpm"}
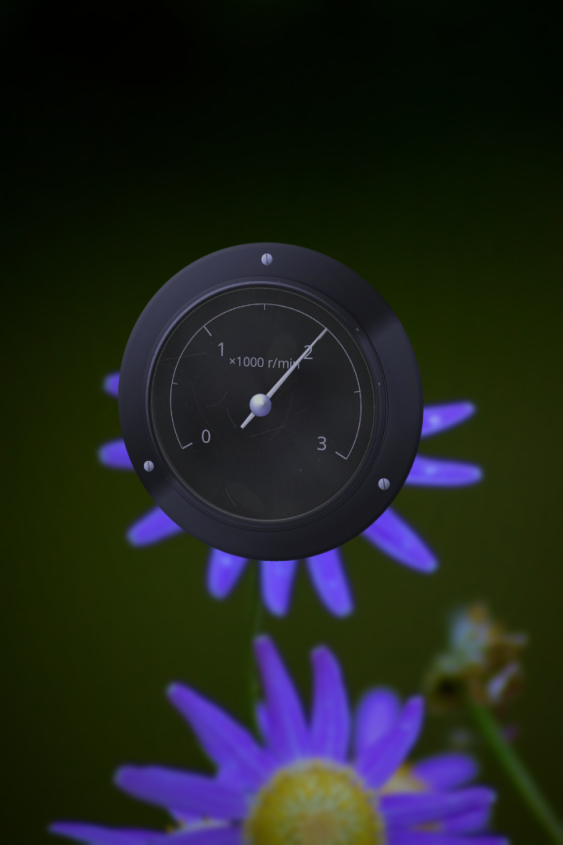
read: {"value": 2000, "unit": "rpm"}
